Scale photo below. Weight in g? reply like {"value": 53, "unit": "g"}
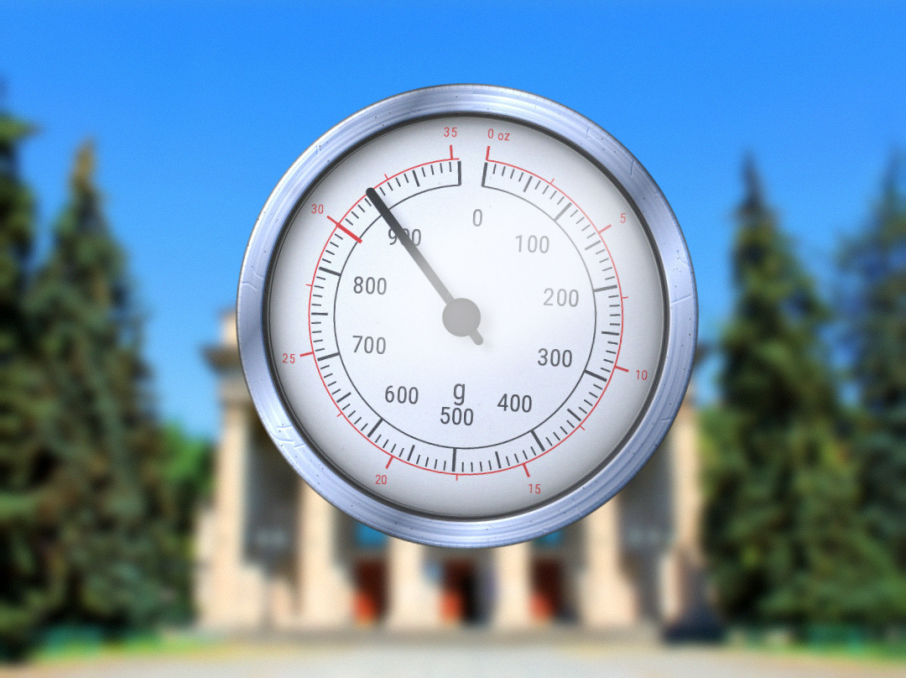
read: {"value": 900, "unit": "g"}
